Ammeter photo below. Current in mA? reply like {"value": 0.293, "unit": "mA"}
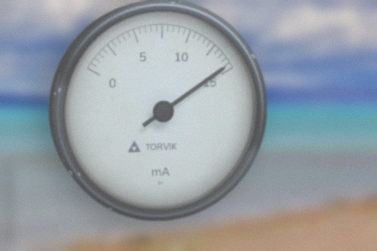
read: {"value": 14.5, "unit": "mA"}
